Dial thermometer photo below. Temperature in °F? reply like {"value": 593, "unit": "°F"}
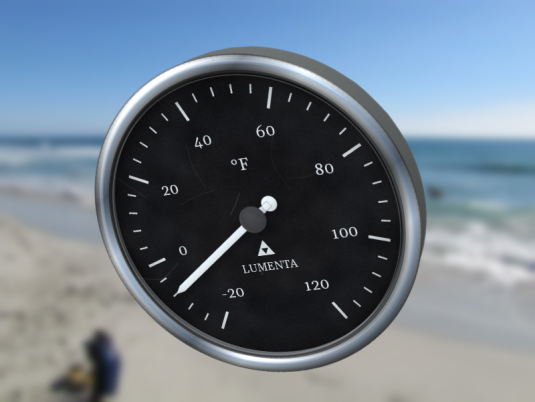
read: {"value": -8, "unit": "°F"}
